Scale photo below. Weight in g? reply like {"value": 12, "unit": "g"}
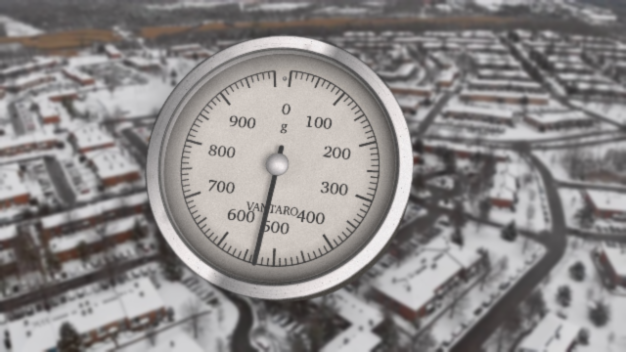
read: {"value": 530, "unit": "g"}
